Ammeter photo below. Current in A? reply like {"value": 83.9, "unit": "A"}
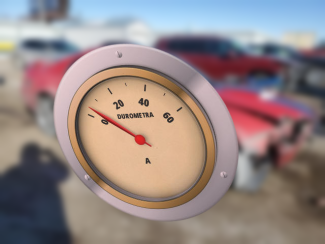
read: {"value": 5, "unit": "A"}
